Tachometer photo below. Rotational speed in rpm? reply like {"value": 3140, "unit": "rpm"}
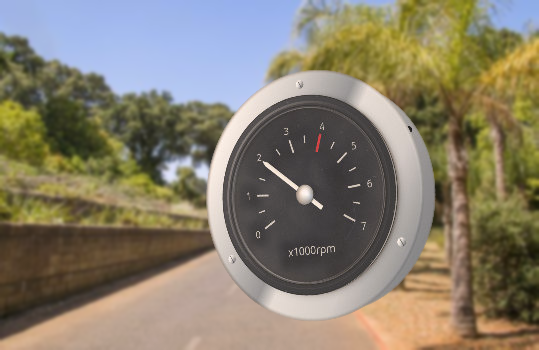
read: {"value": 2000, "unit": "rpm"}
